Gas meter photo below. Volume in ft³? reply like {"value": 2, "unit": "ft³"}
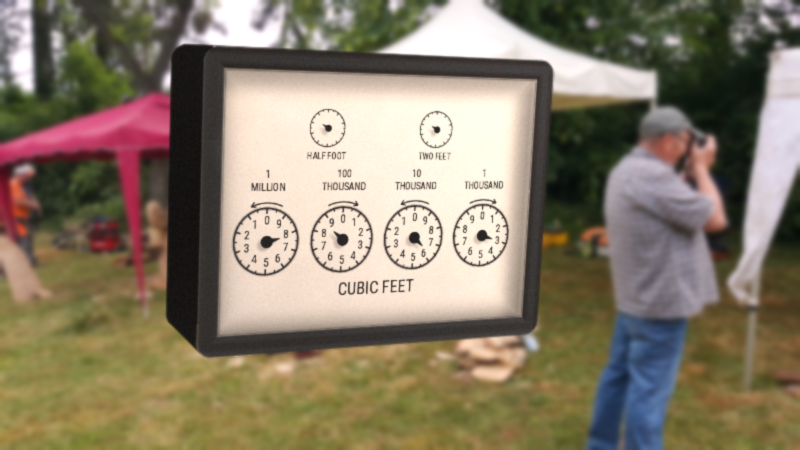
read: {"value": 786300, "unit": "ft³"}
